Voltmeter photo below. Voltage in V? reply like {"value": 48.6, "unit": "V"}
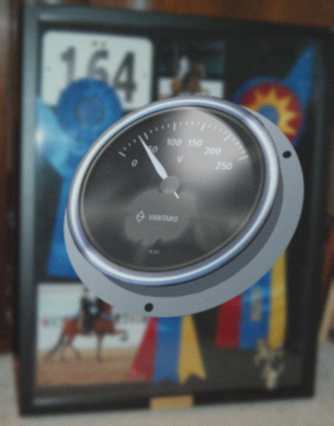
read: {"value": 40, "unit": "V"}
